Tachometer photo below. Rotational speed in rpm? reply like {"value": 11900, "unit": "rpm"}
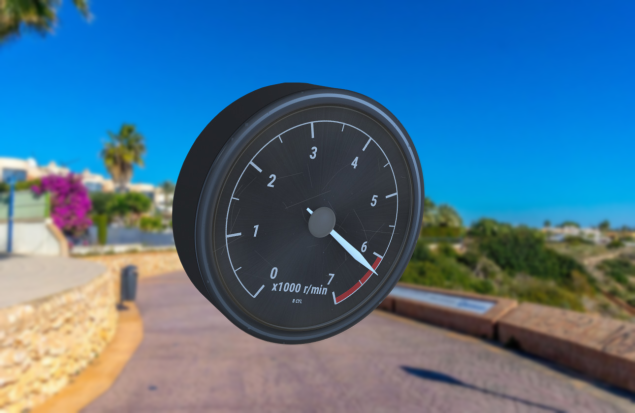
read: {"value": 6250, "unit": "rpm"}
